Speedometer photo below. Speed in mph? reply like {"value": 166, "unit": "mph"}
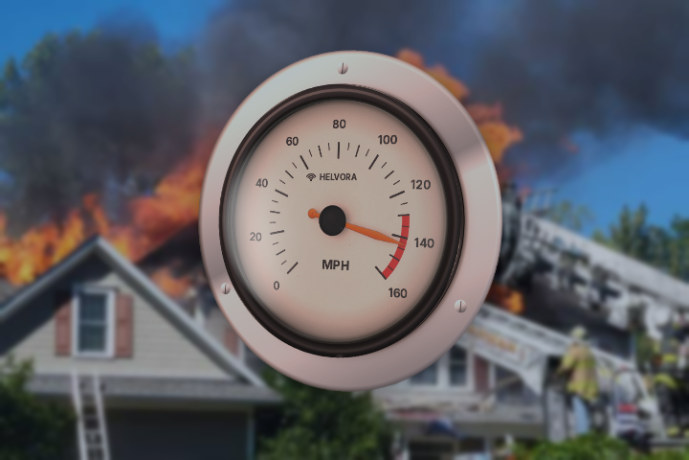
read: {"value": 142.5, "unit": "mph"}
